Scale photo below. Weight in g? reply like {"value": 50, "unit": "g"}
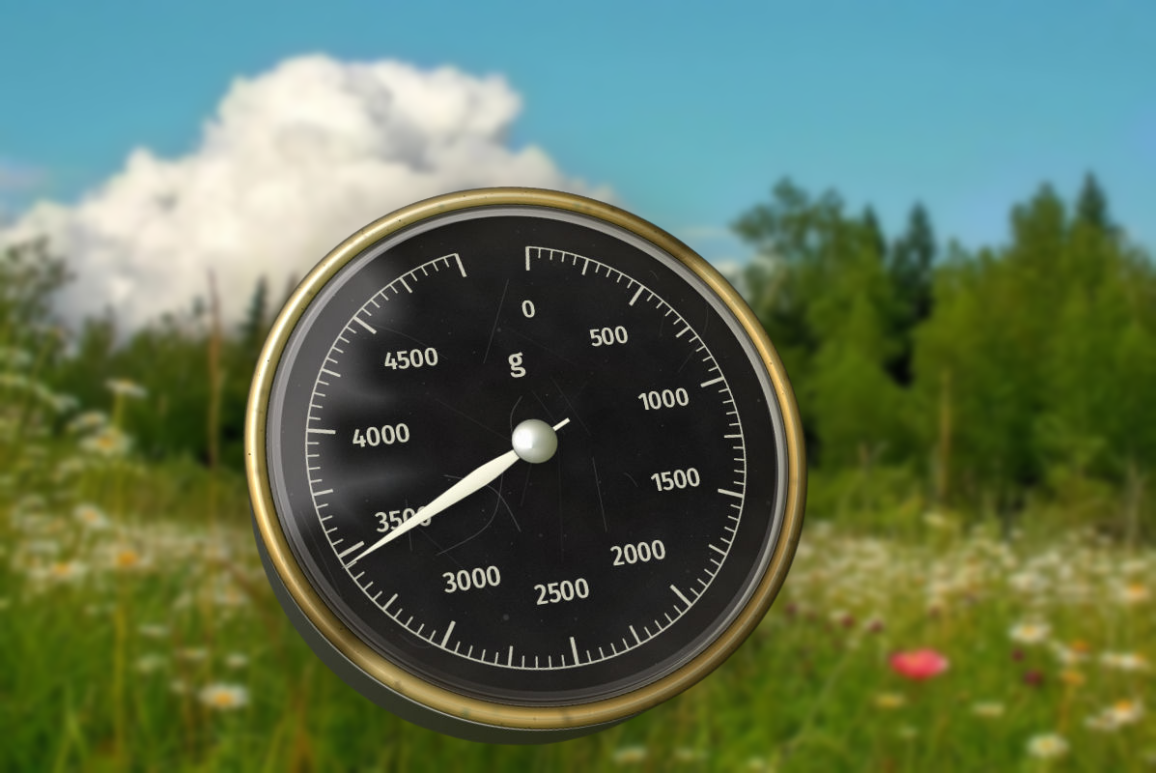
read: {"value": 3450, "unit": "g"}
